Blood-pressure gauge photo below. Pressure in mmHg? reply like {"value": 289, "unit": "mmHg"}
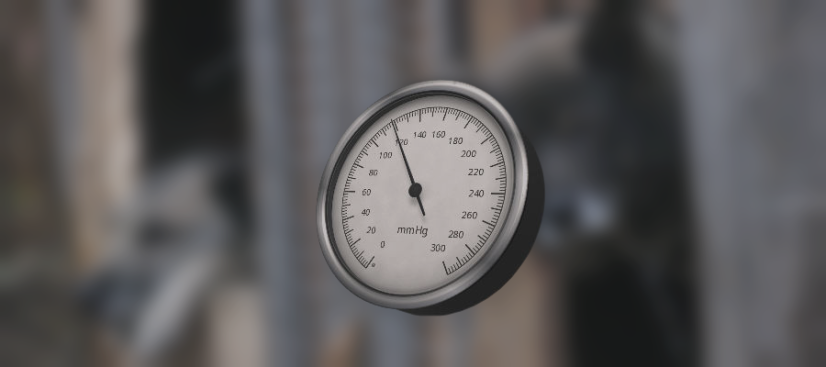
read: {"value": 120, "unit": "mmHg"}
